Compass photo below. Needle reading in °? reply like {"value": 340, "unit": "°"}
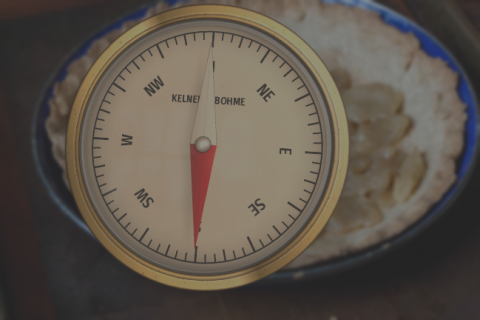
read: {"value": 180, "unit": "°"}
